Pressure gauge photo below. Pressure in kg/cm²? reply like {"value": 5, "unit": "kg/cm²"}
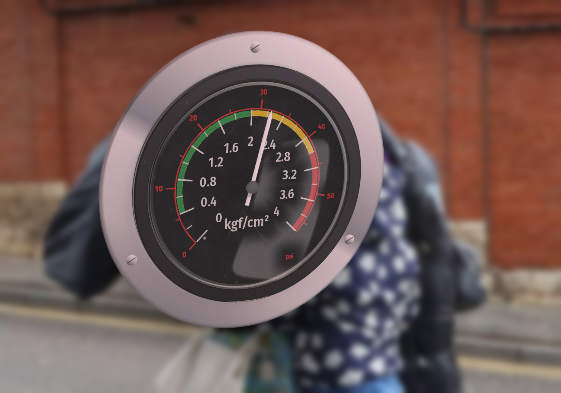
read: {"value": 2.2, "unit": "kg/cm²"}
